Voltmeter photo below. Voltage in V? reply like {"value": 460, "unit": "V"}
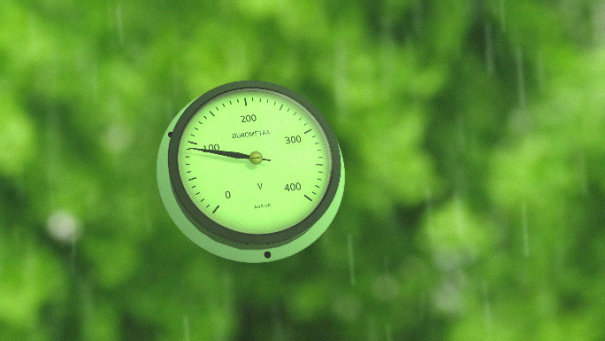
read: {"value": 90, "unit": "V"}
